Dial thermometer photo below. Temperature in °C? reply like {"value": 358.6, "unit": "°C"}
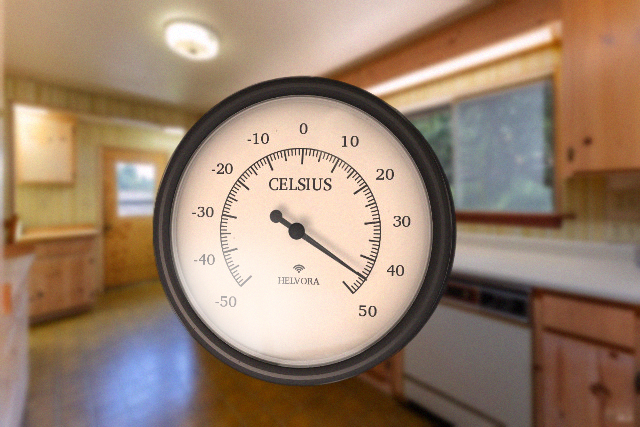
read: {"value": 45, "unit": "°C"}
